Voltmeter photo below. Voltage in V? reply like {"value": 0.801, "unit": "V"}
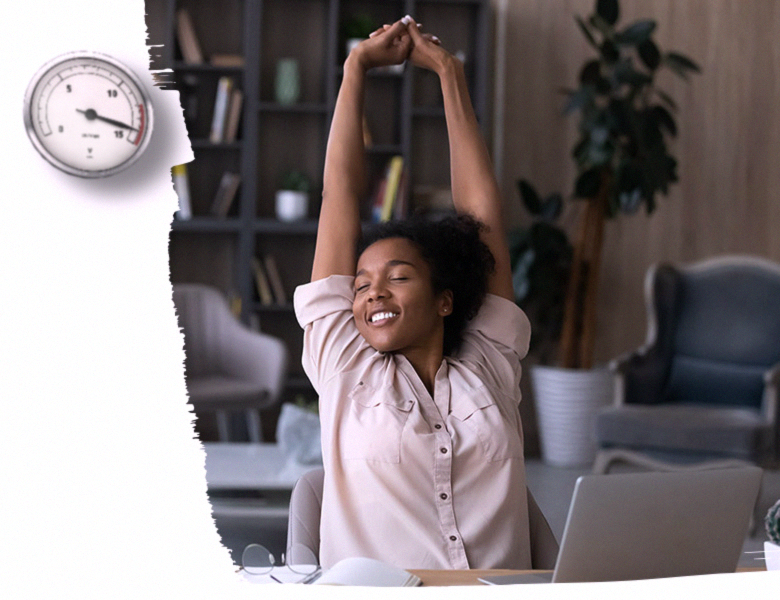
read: {"value": 14, "unit": "V"}
